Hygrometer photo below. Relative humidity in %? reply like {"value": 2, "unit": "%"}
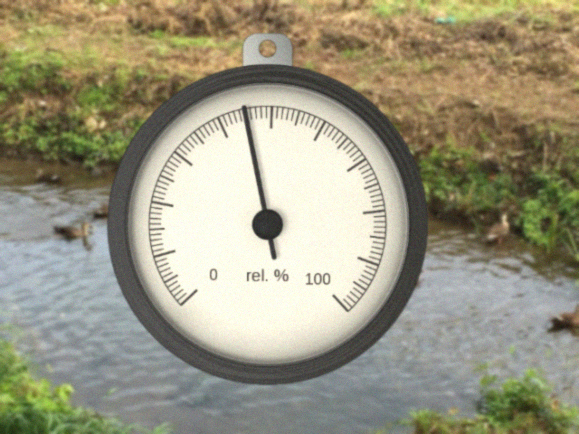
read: {"value": 45, "unit": "%"}
